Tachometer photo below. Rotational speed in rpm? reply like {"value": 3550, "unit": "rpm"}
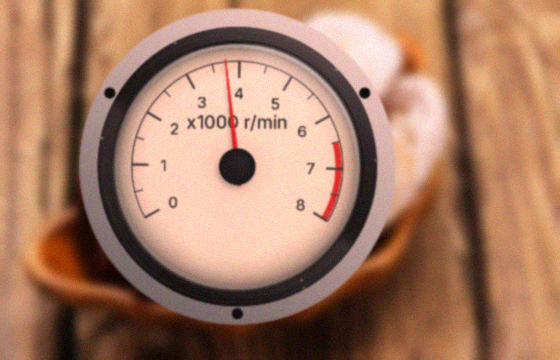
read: {"value": 3750, "unit": "rpm"}
